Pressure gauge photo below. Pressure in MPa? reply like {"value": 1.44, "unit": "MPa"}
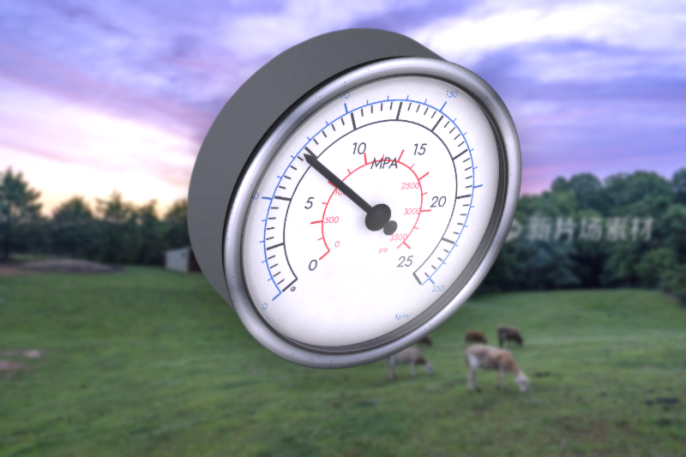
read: {"value": 7.25, "unit": "MPa"}
